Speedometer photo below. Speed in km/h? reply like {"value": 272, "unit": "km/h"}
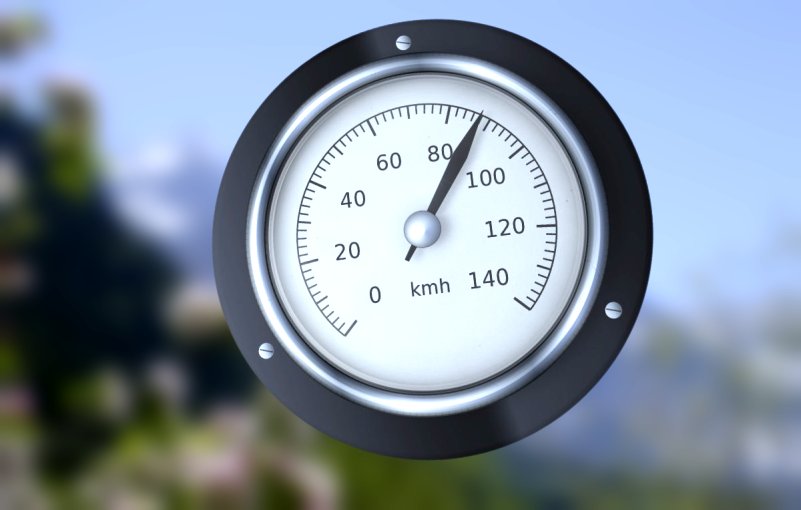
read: {"value": 88, "unit": "km/h"}
